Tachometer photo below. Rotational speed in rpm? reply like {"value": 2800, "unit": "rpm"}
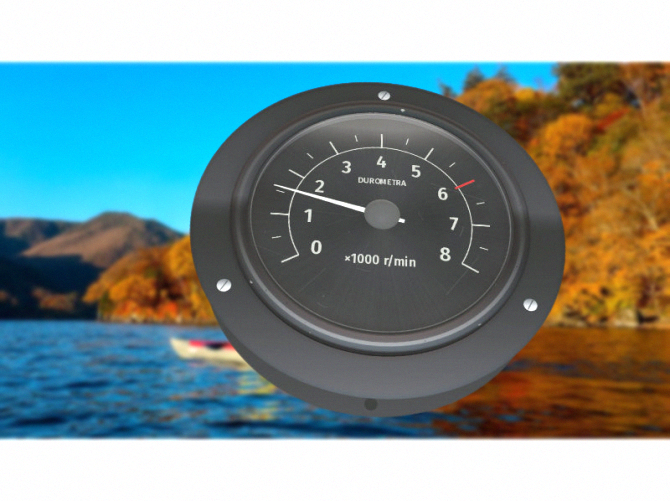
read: {"value": 1500, "unit": "rpm"}
